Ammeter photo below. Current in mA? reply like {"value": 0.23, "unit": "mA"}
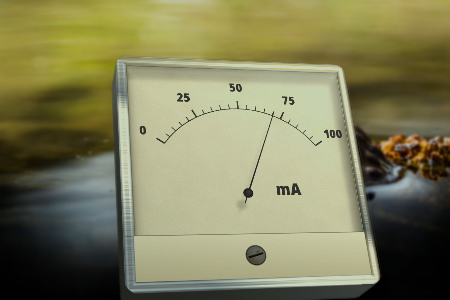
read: {"value": 70, "unit": "mA"}
